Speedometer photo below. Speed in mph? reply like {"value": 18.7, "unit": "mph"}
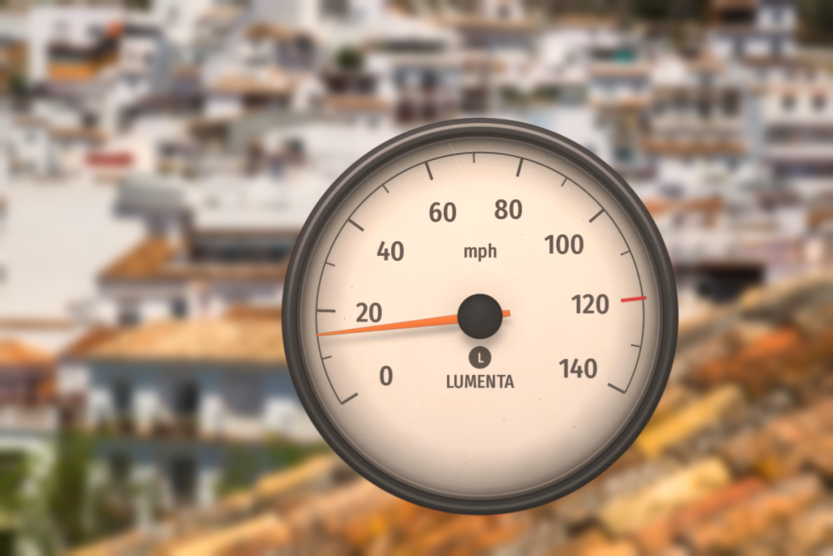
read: {"value": 15, "unit": "mph"}
